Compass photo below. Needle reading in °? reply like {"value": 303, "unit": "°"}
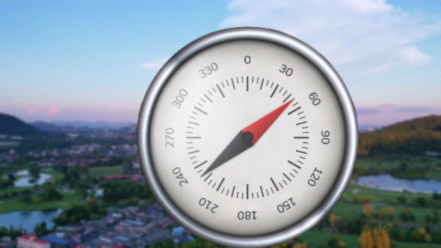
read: {"value": 50, "unit": "°"}
